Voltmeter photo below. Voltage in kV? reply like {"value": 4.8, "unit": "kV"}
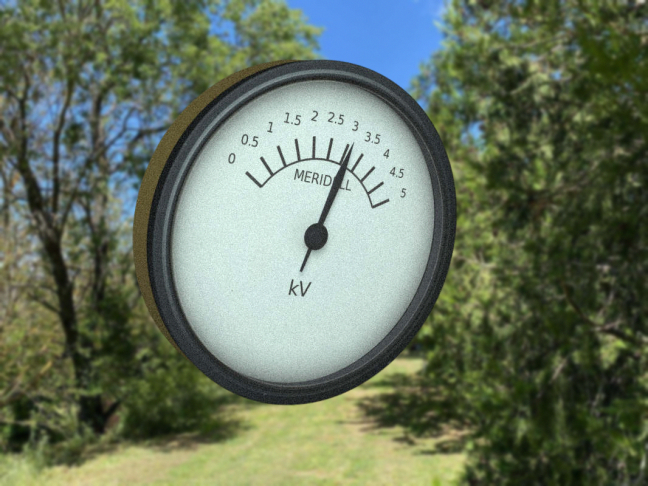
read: {"value": 3, "unit": "kV"}
